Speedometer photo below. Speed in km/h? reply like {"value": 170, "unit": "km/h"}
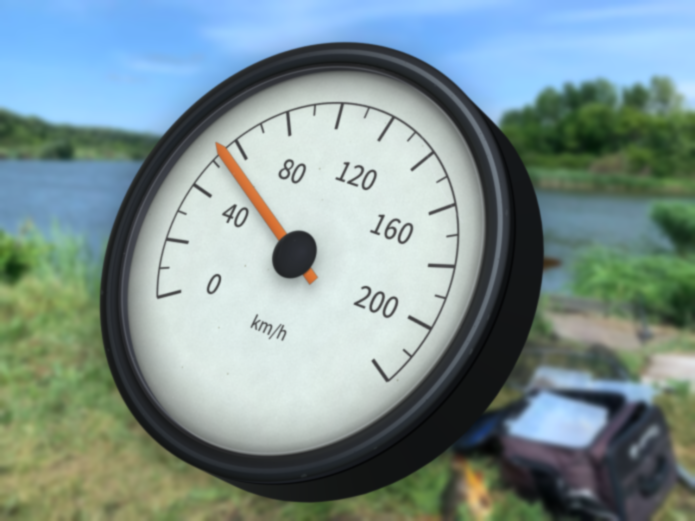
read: {"value": 55, "unit": "km/h"}
